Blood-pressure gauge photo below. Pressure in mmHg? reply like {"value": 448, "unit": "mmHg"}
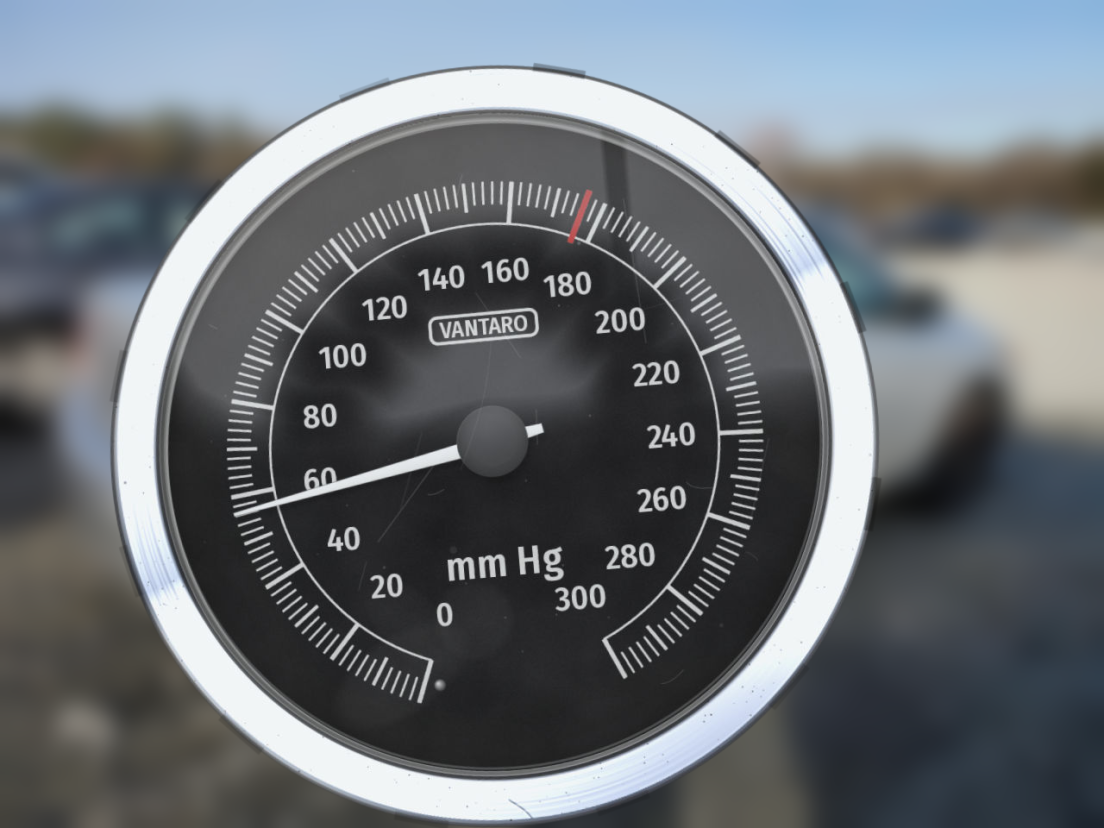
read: {"value": 56, "unit": "mmHg"}
